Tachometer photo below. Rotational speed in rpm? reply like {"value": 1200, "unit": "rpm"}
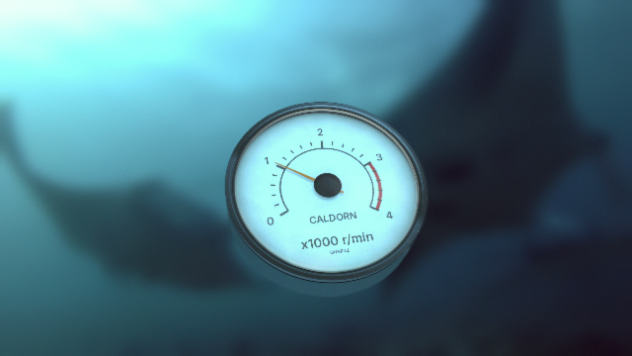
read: {"value": 1000, "unit": "rpm"}
